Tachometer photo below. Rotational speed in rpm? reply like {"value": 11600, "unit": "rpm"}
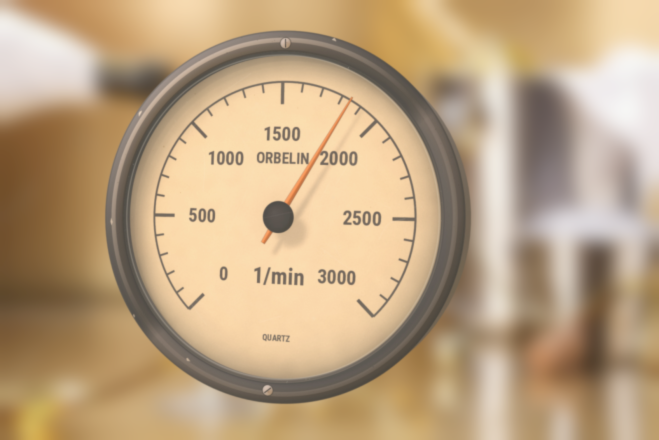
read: {"value": 1850, "unit": "rpm"}
